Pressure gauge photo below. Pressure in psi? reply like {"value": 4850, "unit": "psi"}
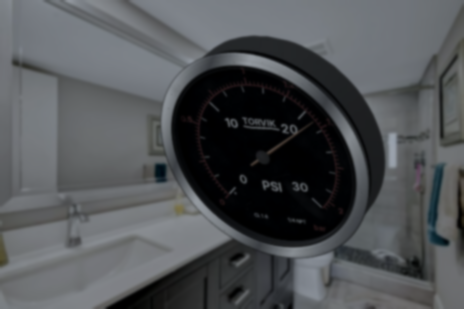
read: {"value": 21, "unit": "psi"}
